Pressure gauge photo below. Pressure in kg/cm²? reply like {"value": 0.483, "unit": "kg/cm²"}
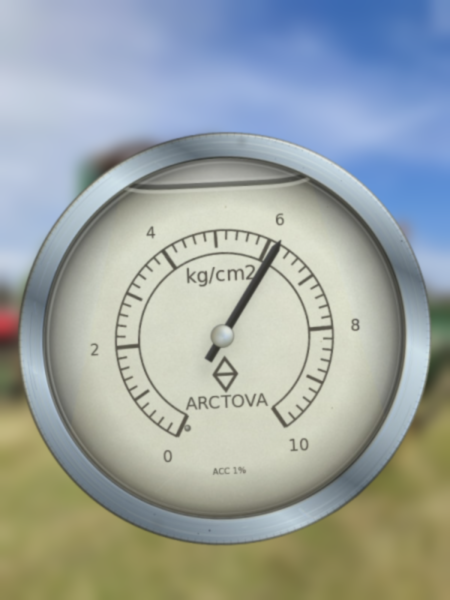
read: {"value": 6.2, "unit": "kg/cm²"}
